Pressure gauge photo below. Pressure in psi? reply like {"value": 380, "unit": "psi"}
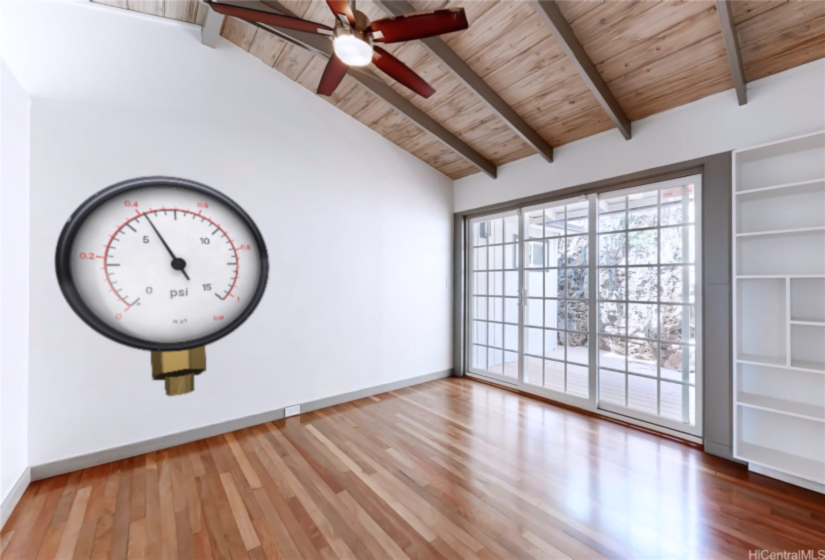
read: {"value": 6, "unit": "psi"}
